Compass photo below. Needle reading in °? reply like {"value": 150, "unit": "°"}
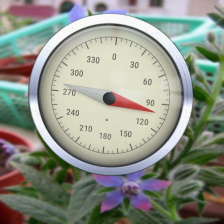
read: {"value": 100, "unit": "°"}
